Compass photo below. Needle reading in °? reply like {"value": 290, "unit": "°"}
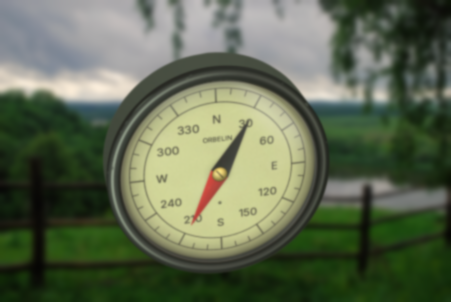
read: {"value": 210, "unit": "°"}
